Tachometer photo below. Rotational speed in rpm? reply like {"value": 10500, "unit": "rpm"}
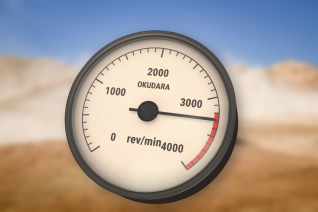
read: {"value": 3300, "unit": "rpm"}
